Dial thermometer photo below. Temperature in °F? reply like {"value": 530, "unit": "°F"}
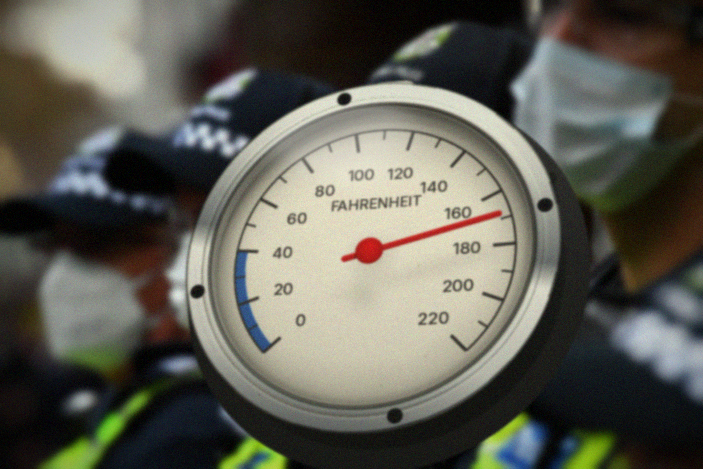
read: {"value": 170, "unit": "°F"}
